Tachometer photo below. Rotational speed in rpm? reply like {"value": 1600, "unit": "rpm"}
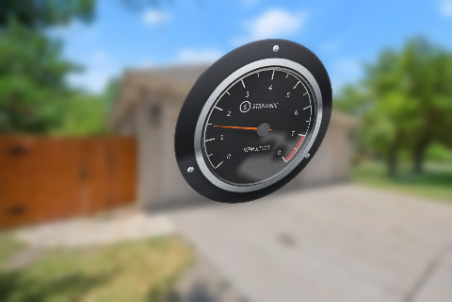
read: {"value": 1500, "unit": "rpm"}
